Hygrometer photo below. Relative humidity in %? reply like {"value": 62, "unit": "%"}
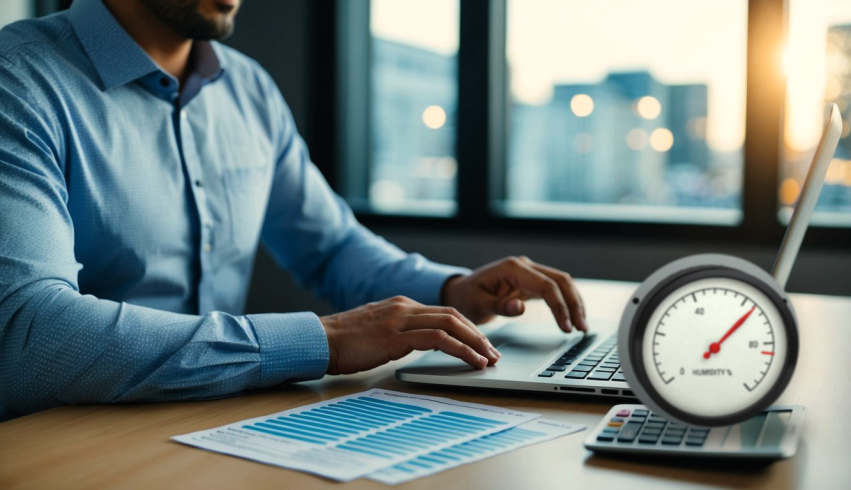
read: {"value": 64, "unit": "%"}
